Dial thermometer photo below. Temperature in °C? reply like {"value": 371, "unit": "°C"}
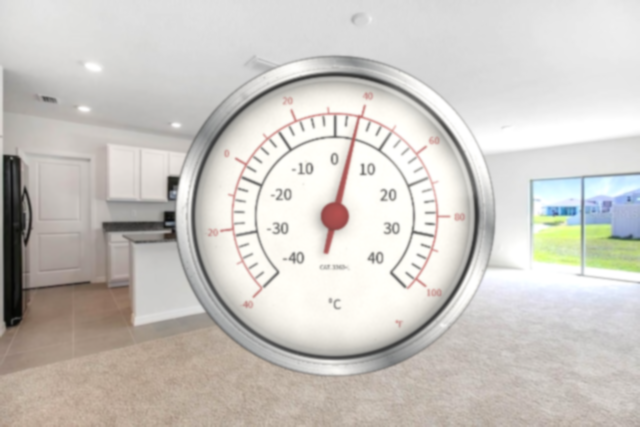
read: {"value": 4, "unit": "°C"}
